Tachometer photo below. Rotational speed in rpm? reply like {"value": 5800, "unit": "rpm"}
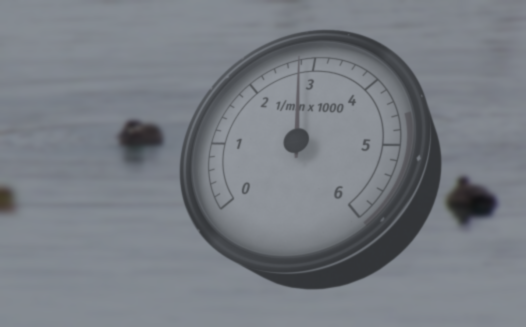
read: {"value": 2800, "unit": "rpm"}
